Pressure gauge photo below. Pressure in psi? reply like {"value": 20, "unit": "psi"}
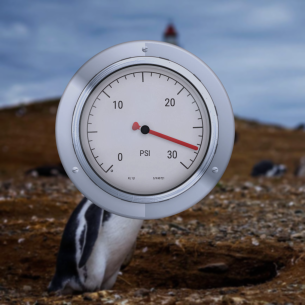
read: {"value": 27.5, "unit": "psi"}
